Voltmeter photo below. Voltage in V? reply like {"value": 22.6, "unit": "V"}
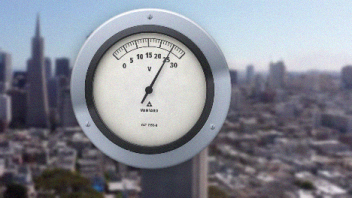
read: {"value": 25, "unit": "V"}
